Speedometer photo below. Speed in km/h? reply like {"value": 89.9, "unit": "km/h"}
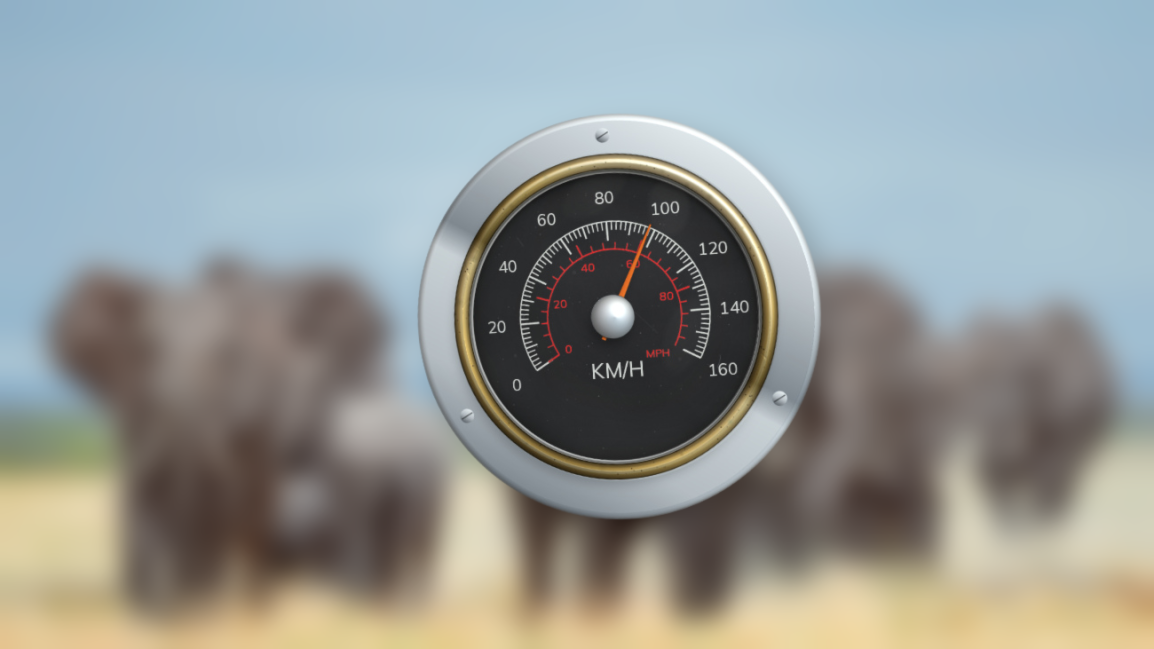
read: {"value": 98, "unit": "km/h"}
